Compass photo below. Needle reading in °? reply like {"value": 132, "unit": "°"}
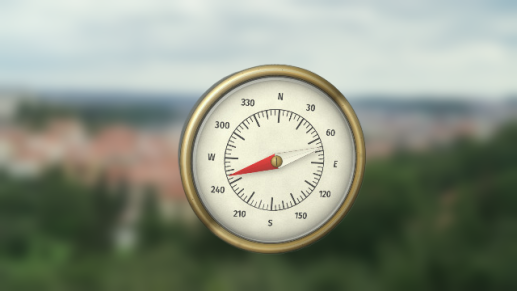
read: {"value": 250, "unit": "°"}
